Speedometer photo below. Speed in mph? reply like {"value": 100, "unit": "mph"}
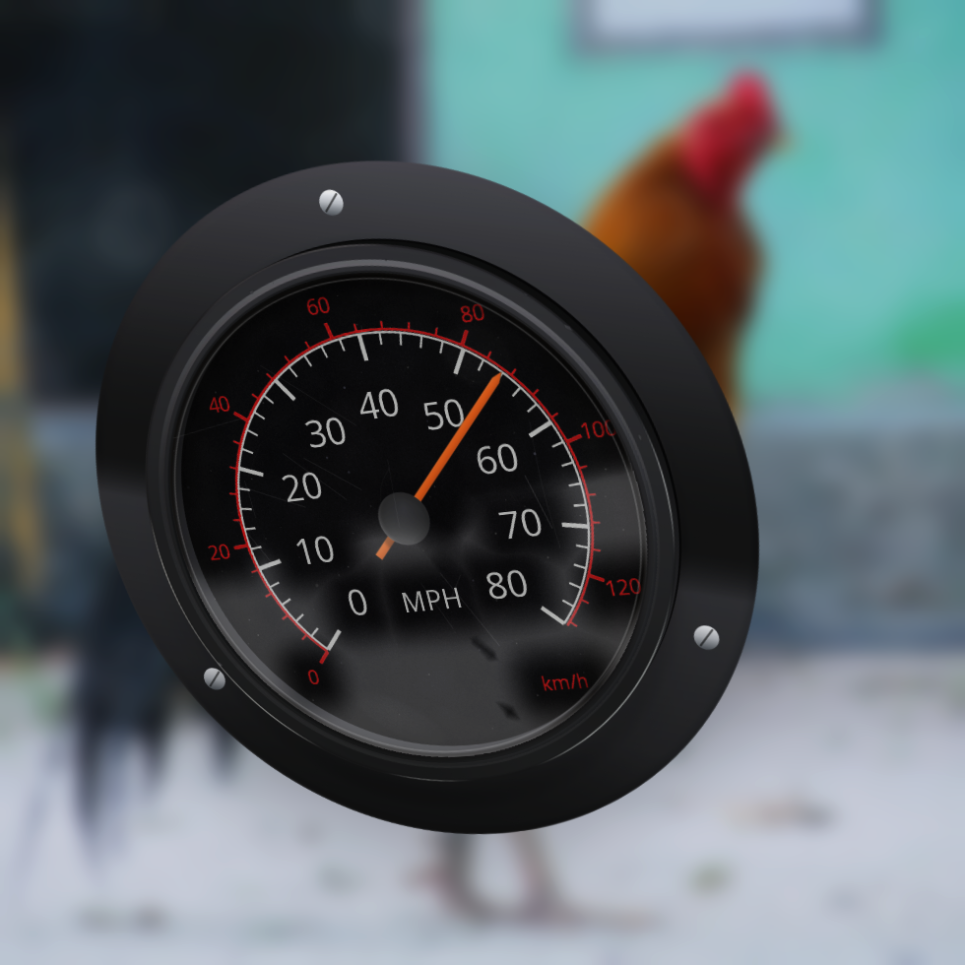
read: {"value": 54, "unit": "mph"}
